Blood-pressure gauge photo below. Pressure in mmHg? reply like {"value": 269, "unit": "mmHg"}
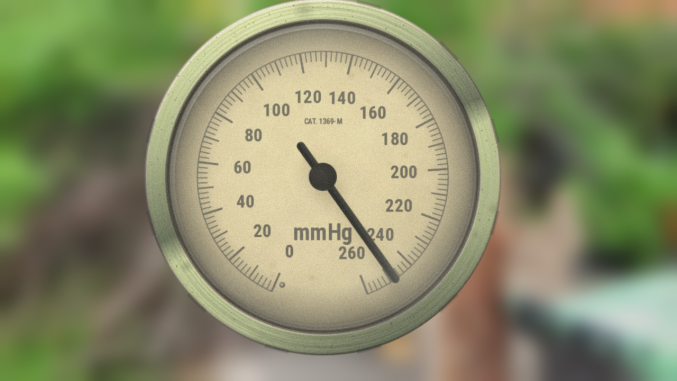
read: {"value": 248, "unit": "mmHg"}
